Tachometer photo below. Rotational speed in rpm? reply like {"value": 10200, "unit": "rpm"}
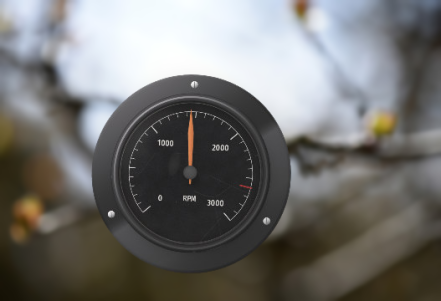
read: {"value": 1450, "unit": "rpm"}
